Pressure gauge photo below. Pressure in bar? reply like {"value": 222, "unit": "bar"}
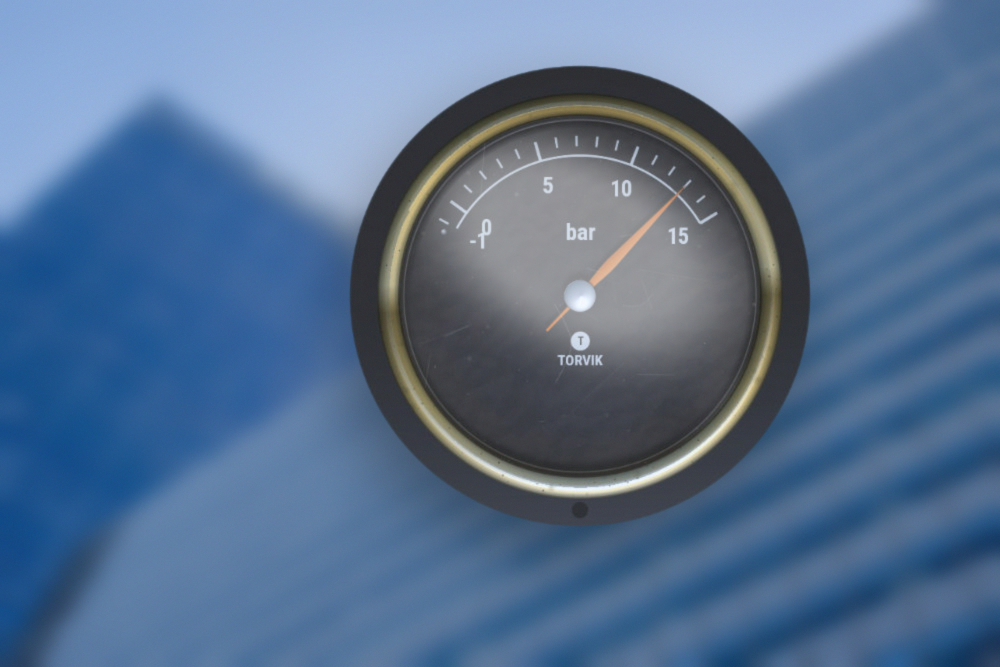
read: {"value": 13, "unit": "bar"}
